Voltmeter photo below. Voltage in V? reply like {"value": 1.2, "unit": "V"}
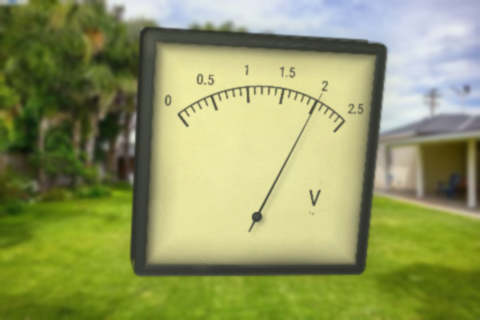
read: {"value": 2, "unit": "V"}
